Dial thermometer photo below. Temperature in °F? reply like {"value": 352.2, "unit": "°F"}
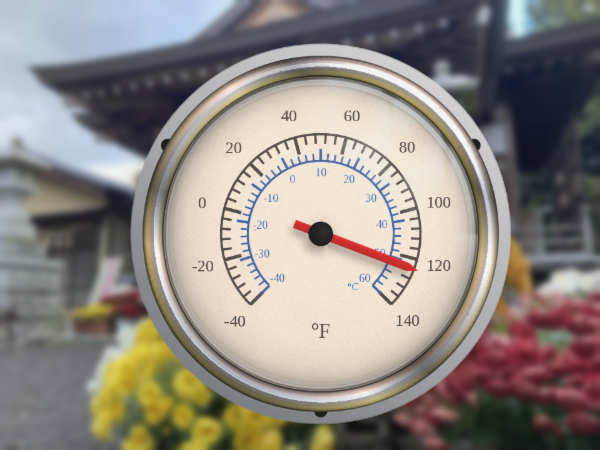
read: {"value": 124, "unit": "°F"}
